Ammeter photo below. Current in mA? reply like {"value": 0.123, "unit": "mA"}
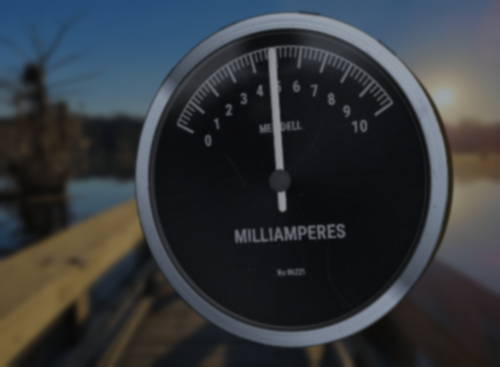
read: {"value": 5, "unit": "mA"}
